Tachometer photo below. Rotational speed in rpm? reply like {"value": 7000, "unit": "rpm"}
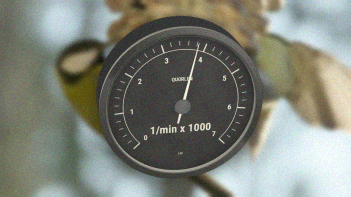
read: {"value": 3800, "unit": "rpm"}
